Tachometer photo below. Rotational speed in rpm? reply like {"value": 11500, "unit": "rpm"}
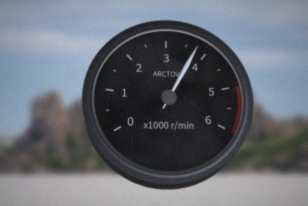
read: {"value": 3750, "unit": "rpm"}
